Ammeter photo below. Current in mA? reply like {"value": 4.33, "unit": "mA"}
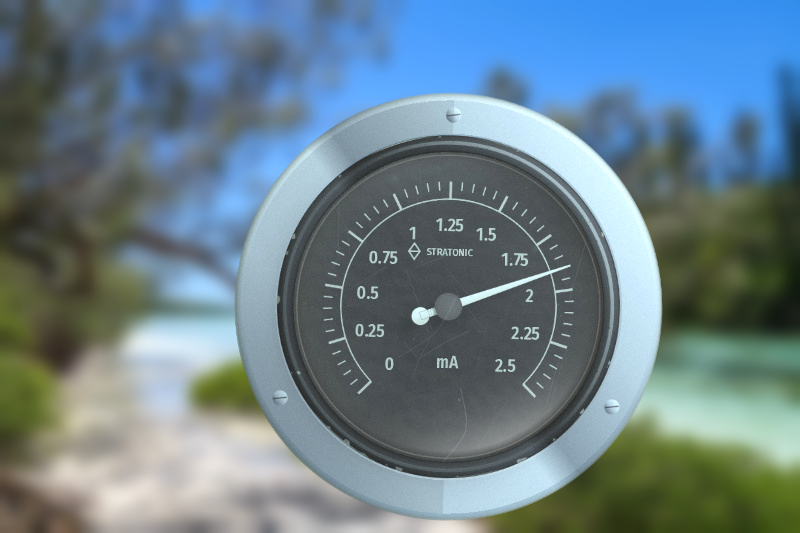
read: {"value": 1.9, "unit": "mA"}
